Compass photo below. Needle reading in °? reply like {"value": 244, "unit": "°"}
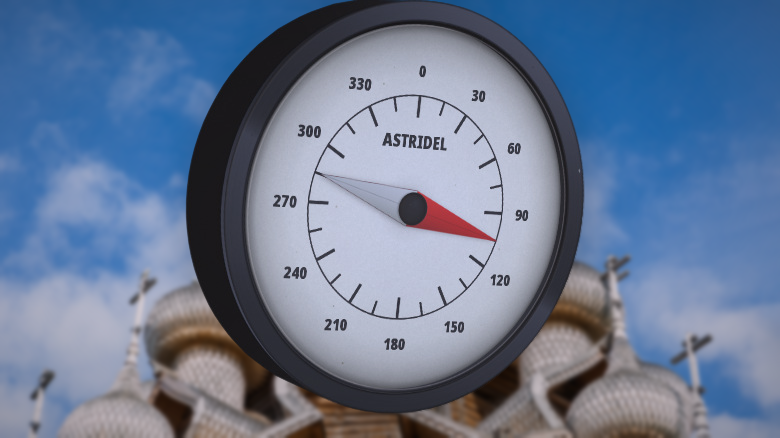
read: {"value": 105, "unit": "°"}
